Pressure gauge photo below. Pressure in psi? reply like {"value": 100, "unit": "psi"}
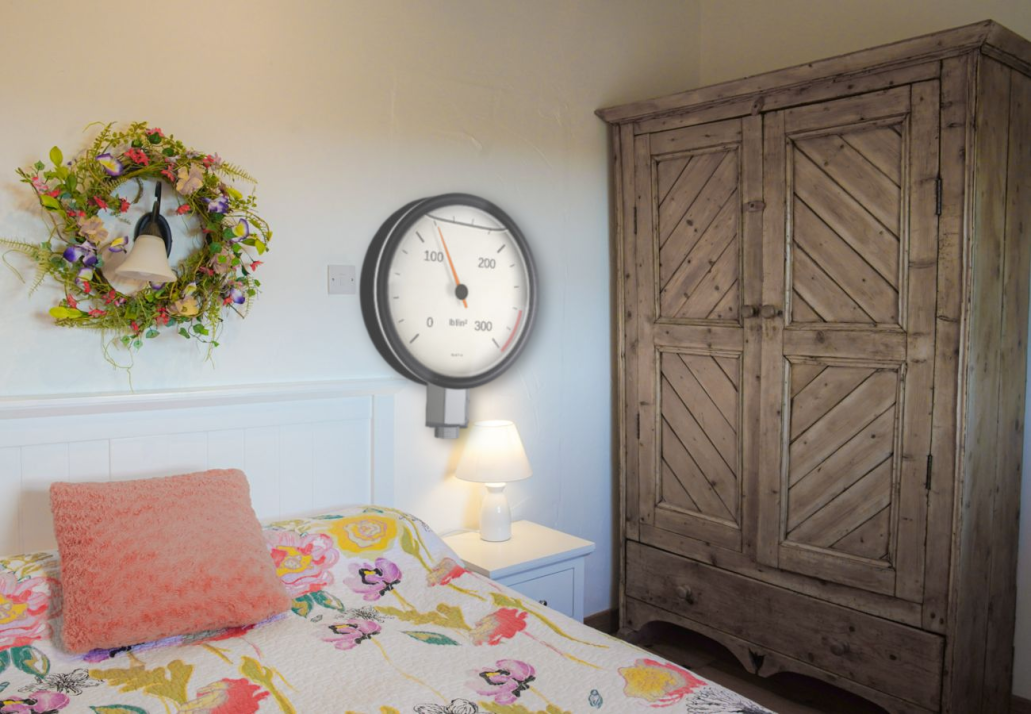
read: {"value": 120, "unit": "psi"}
